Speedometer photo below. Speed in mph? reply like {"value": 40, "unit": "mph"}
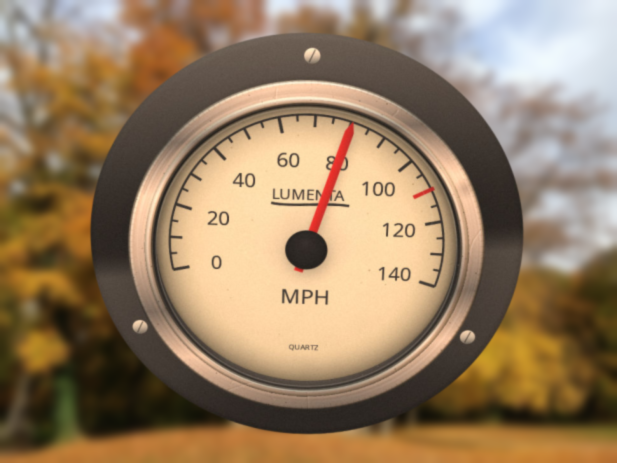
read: {"value": 80, "unit": "mph"}
